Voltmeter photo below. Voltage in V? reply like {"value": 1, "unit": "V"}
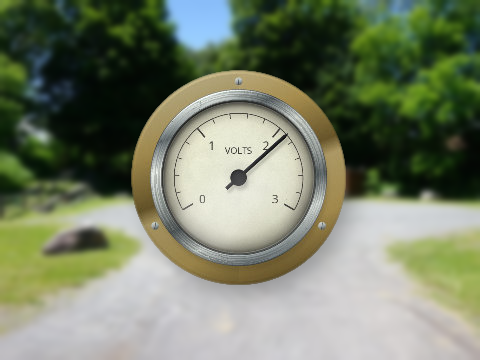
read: {"value": 2.1, "unit": "V"}
